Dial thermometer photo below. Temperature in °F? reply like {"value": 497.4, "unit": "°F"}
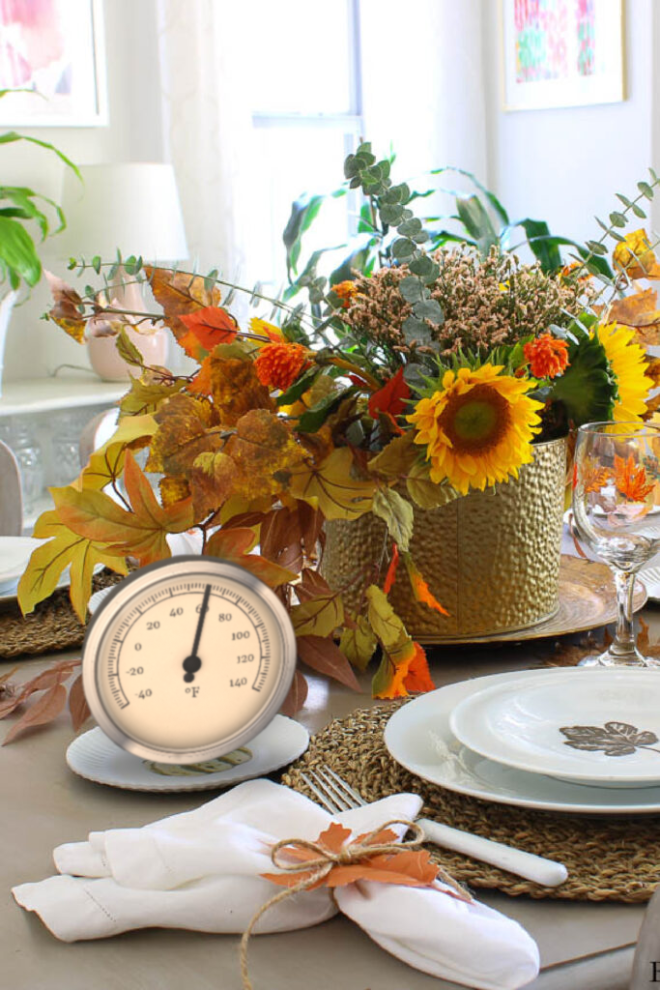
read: {"value": 60, "unit": "°F"}
